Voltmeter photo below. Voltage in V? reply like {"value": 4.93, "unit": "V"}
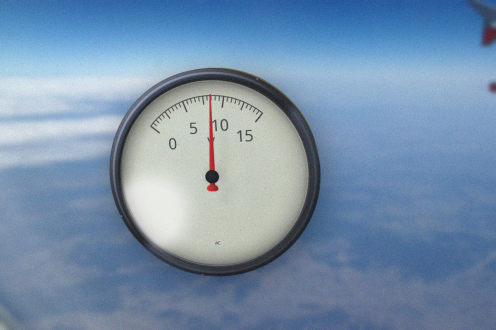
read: {"value": 8.5, "unit": "V"}
